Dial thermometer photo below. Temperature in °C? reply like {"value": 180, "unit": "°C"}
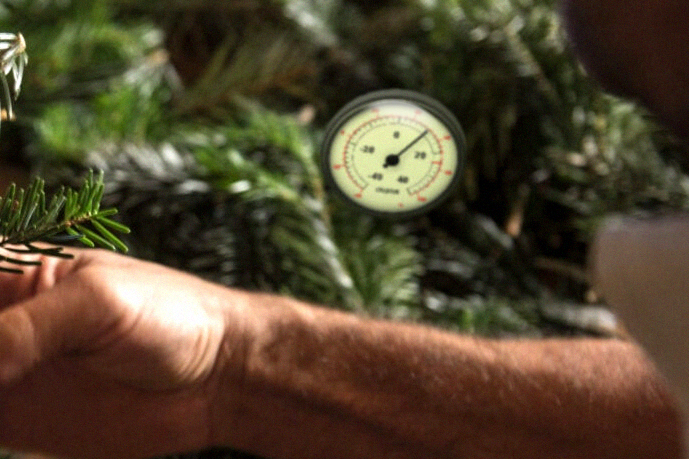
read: {"value": 10, "unit": "°C"}
